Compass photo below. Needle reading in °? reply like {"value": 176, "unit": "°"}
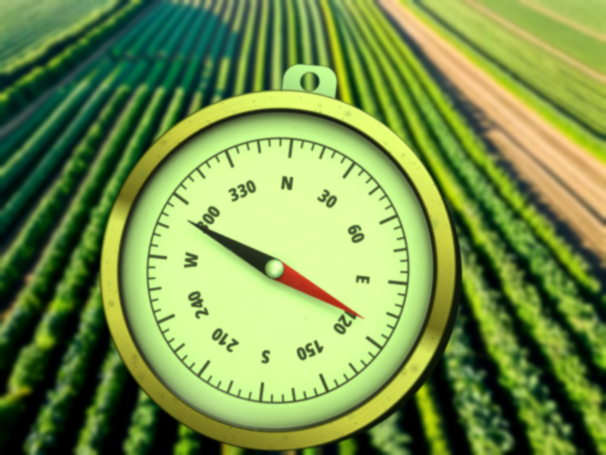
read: {"value": 112.5, "unit": "°"}
